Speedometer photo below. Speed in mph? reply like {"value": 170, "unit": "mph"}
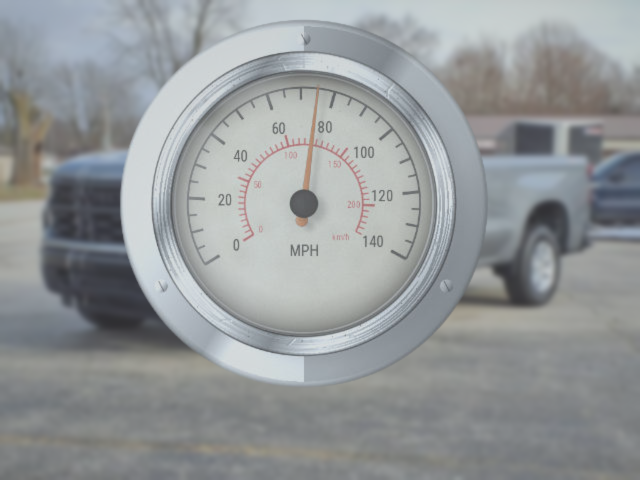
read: {"value": 75, "unit": "mph"}
